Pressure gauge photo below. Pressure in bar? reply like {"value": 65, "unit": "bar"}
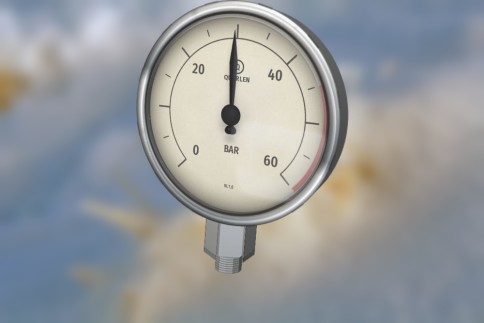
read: {"value": 30, "unit": "bar"}
